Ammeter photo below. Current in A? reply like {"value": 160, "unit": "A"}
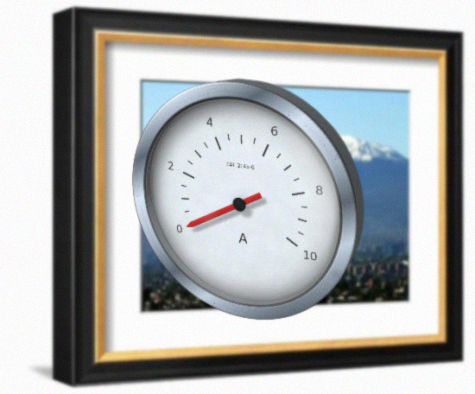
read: {"value": 0, "unit": "A"}
